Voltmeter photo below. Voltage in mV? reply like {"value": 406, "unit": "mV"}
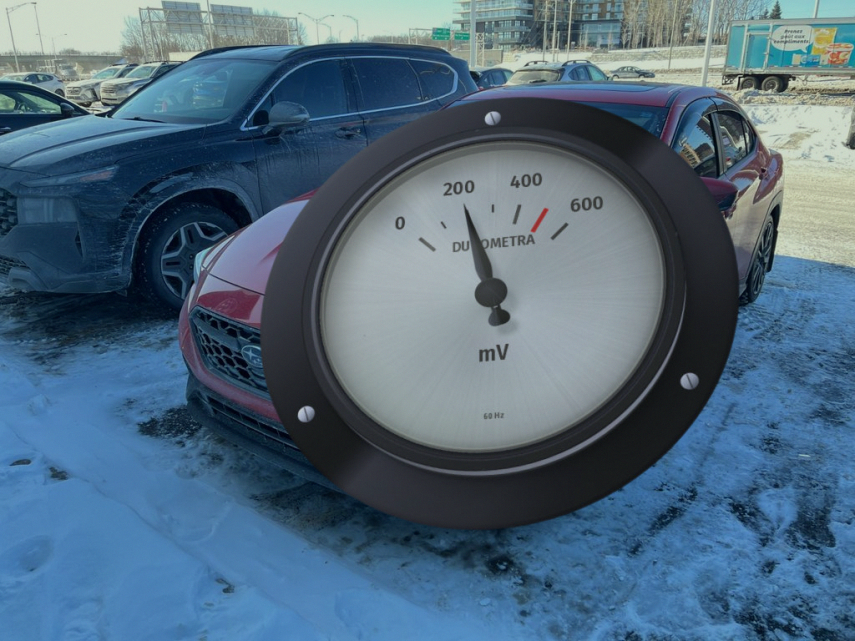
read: {"value": 200, "unit": "mV"}
